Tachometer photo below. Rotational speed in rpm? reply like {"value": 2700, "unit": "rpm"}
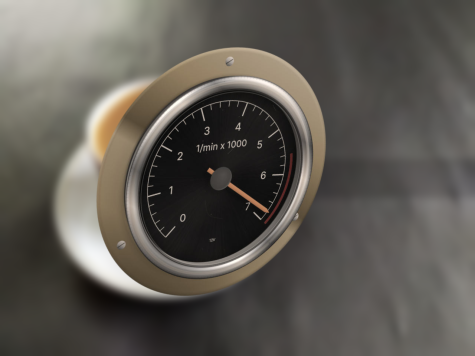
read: {"value": 6800, "unit": "rpm"}
